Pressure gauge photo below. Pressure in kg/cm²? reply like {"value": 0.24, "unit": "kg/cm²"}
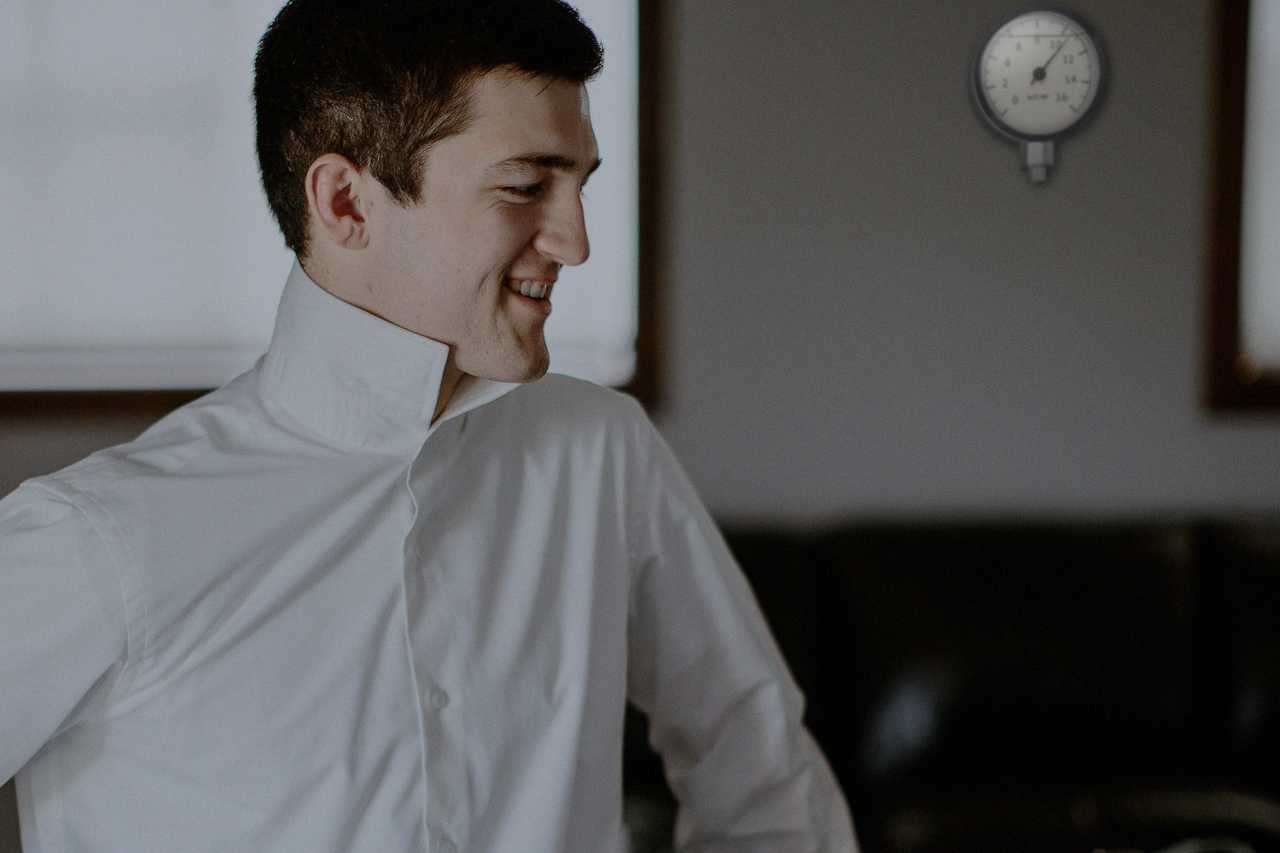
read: {"value": 10.5, "unit": "kg/cm²"}
